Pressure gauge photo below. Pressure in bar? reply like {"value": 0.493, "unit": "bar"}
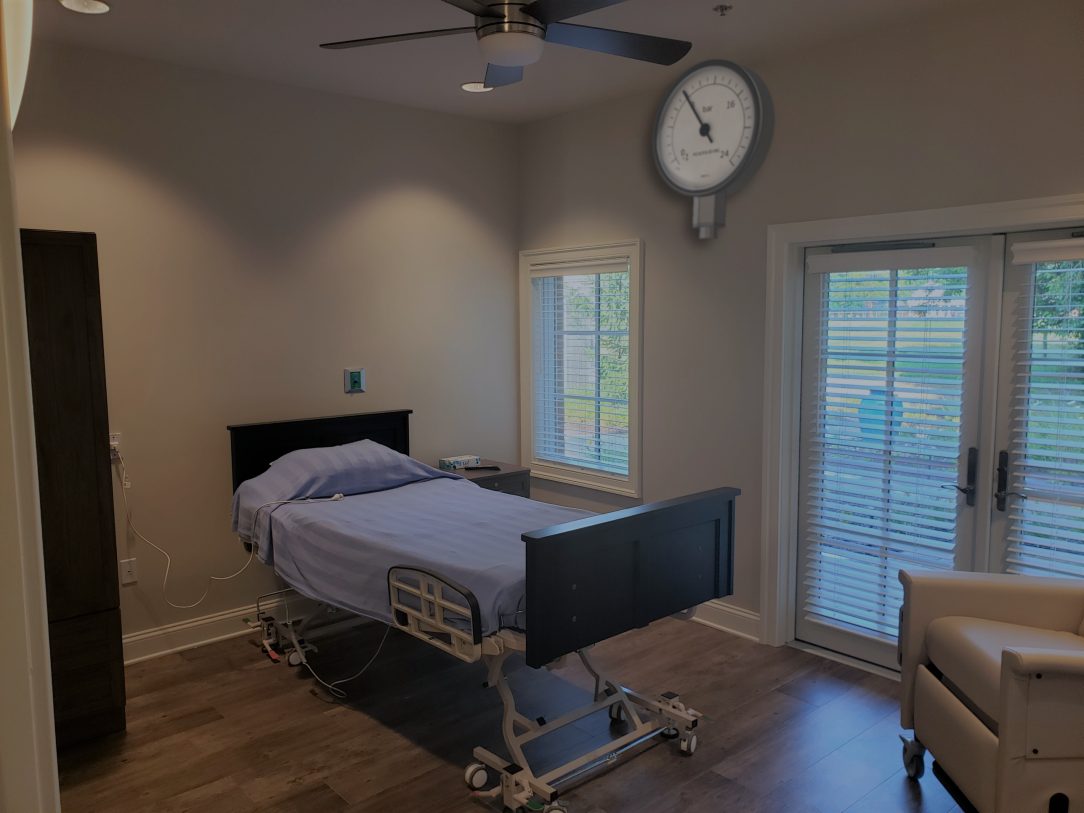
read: {"value": 8, "unit": "bar"}
